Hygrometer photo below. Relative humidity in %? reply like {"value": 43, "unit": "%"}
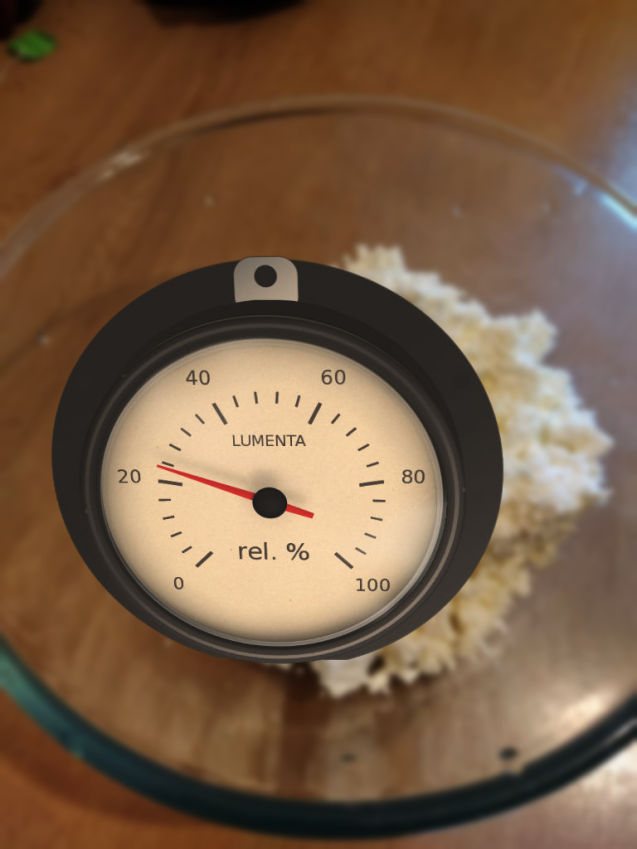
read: {"value": 24, "unit": "%"}
